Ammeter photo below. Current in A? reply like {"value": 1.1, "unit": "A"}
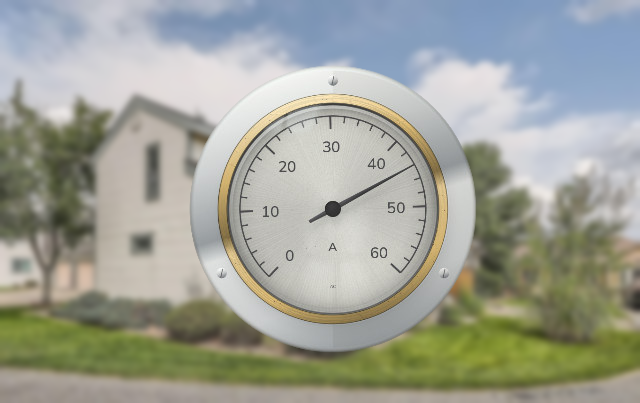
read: {"value": 44, "unit": "A"}
